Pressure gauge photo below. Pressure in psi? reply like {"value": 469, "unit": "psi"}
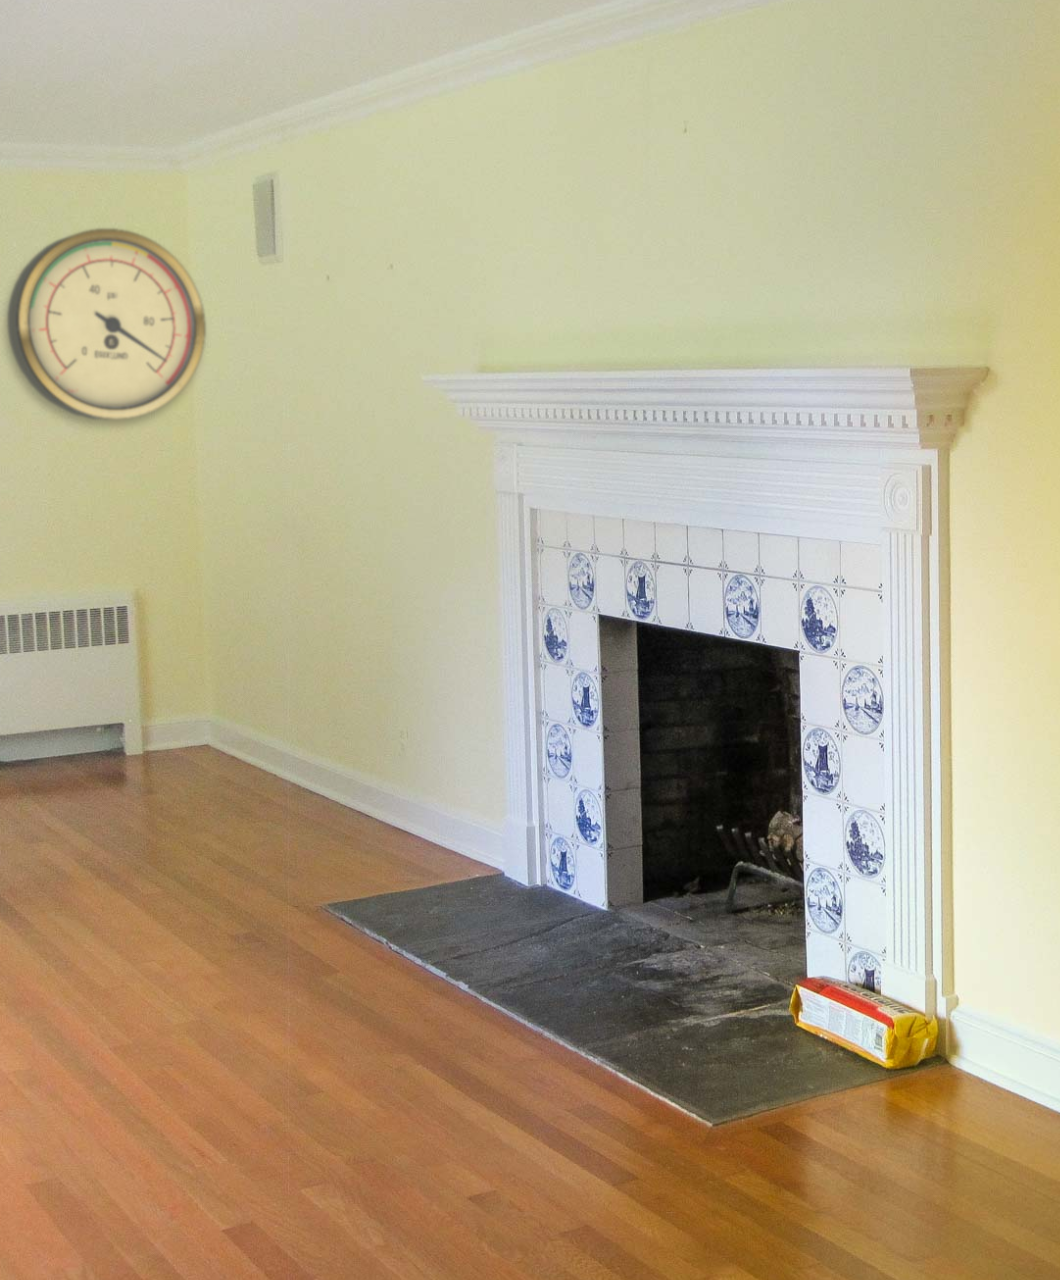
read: {"value": 95, "unit": "psi"}
